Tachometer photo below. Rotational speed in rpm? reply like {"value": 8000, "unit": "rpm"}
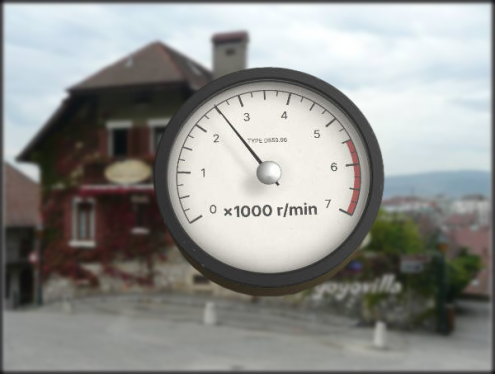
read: {"value": 2500, "unit": "rpm"}
